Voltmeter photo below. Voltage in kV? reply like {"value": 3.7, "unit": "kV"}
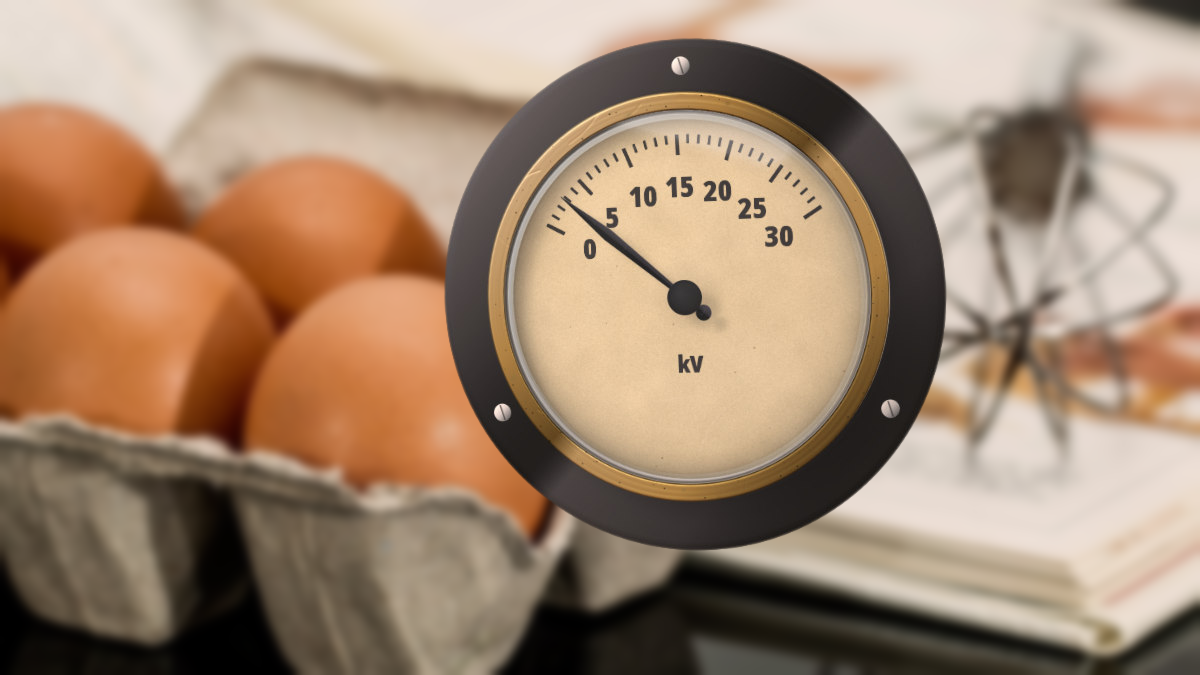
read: {"value": 3, "unit": "kV"}
